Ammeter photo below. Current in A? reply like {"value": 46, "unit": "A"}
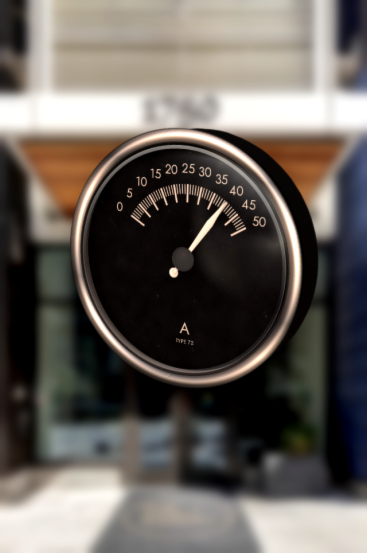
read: {"value": 40, "unit": "A"}
